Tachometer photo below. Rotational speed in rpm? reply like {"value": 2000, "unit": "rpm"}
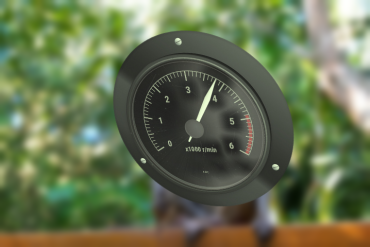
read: {"value": 3800, "unit": "rpm"}
